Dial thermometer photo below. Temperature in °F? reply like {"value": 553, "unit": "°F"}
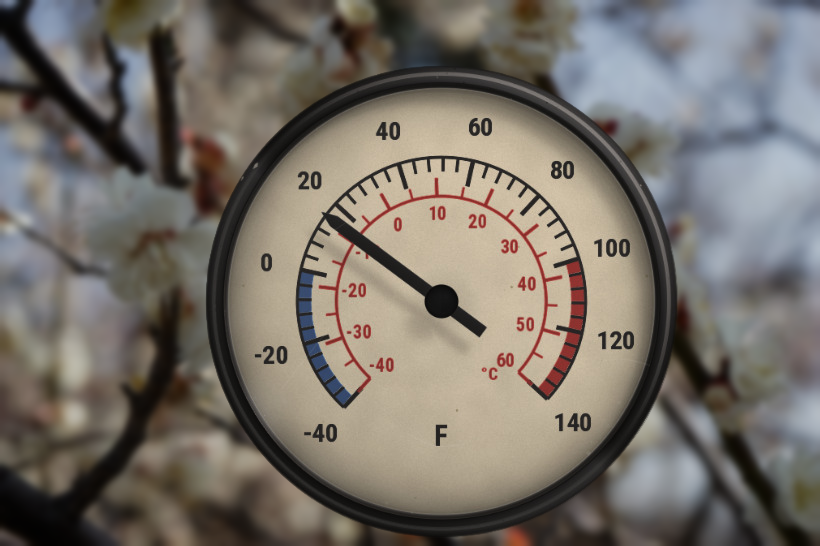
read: {"value": 16, "unit": "°F"}
